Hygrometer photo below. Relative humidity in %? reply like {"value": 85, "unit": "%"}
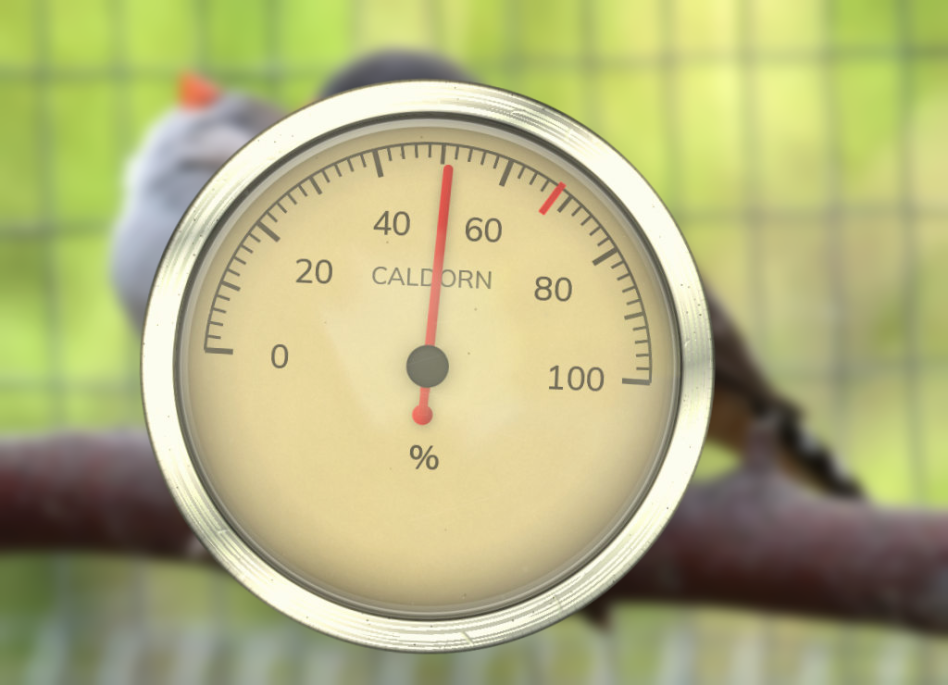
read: {"value": 51, "unit": "%"}
